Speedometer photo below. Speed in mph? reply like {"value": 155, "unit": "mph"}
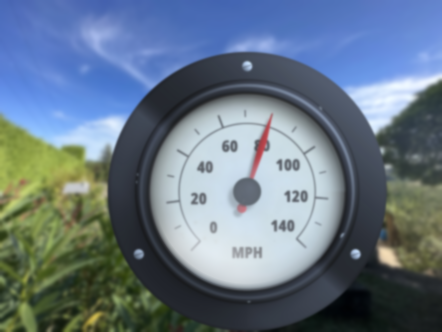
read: {"value": 80, "unit": "mph"}
